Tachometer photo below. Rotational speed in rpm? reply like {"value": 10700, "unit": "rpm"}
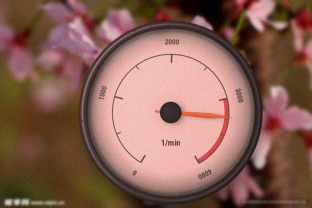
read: {"value": 3250, "unit": "rpm"}
